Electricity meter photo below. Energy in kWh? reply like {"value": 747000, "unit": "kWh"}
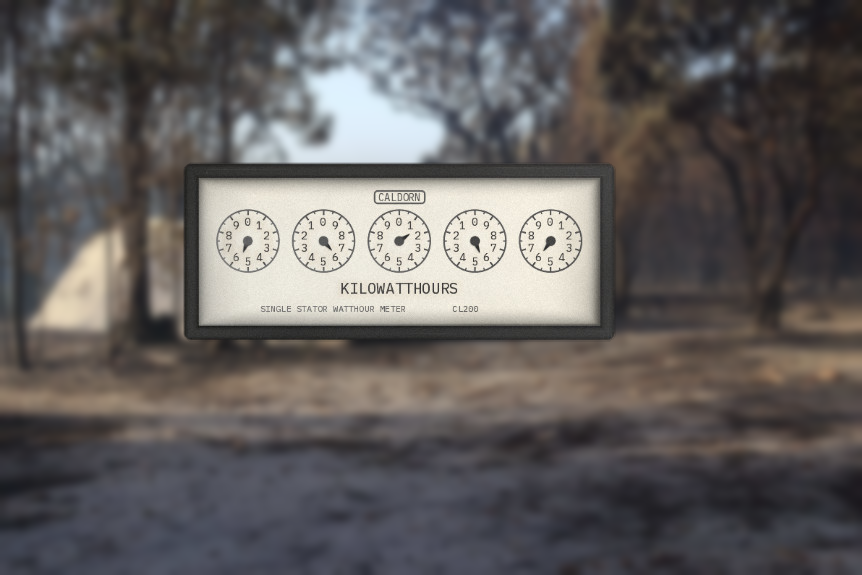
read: {"value": 56156, "unit": "kWh"}
